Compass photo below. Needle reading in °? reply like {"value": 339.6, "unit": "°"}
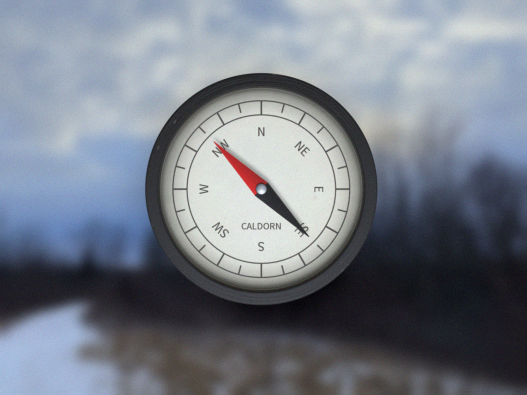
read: {"value": 315, "unit": "°"}
